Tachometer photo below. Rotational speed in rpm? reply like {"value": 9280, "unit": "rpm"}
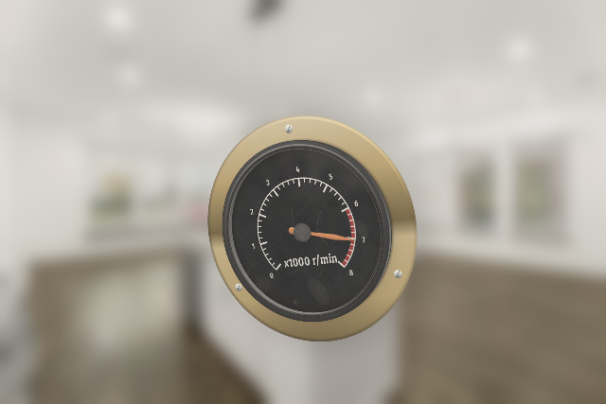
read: {"value": 7000, "unit": "rpm"}
